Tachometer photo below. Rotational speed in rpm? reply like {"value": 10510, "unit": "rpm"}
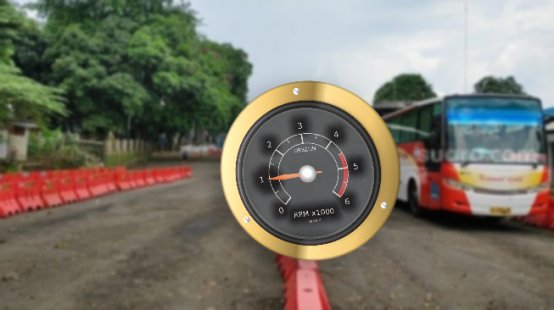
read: {"value": 1000, "unit": "rpm"}
